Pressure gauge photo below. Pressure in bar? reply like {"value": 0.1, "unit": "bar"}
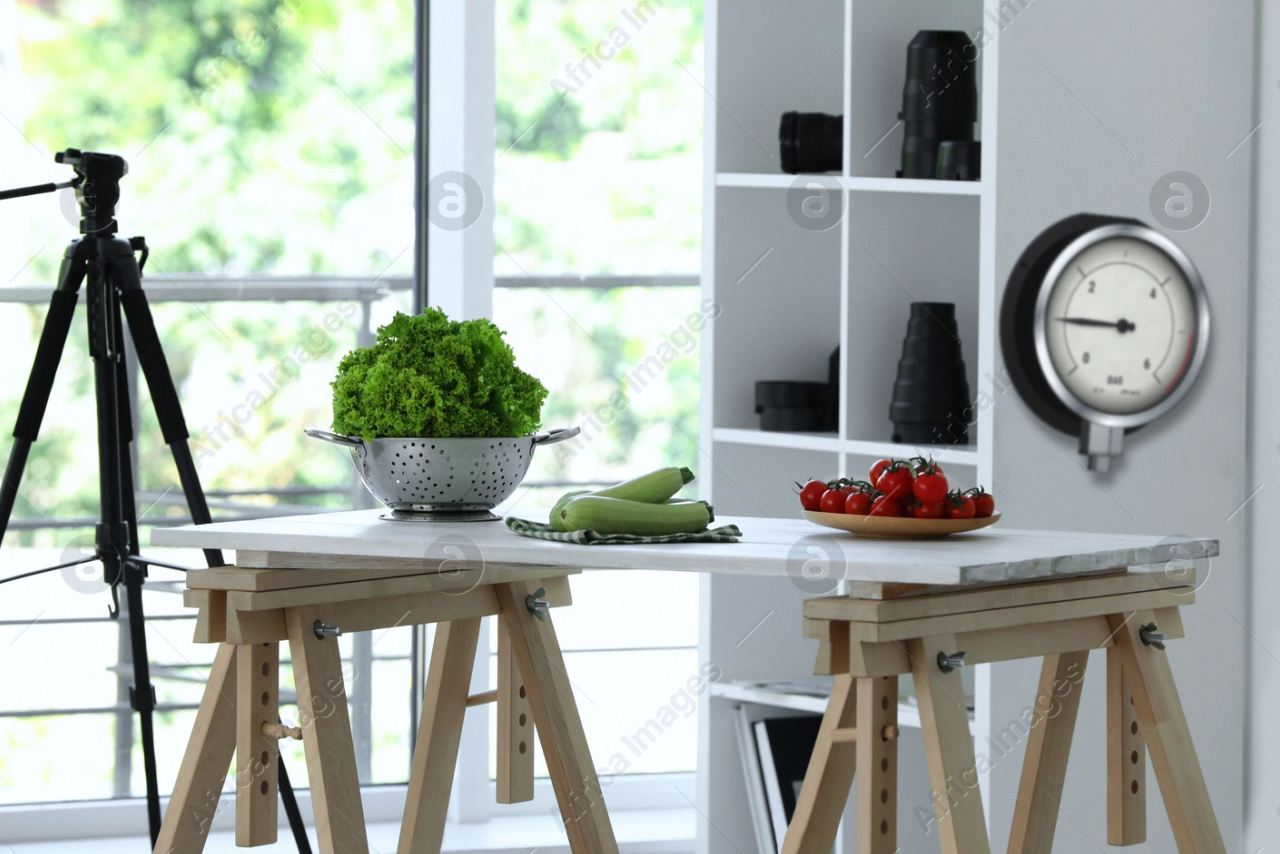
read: {"value": 1, "unit": "bar"}
